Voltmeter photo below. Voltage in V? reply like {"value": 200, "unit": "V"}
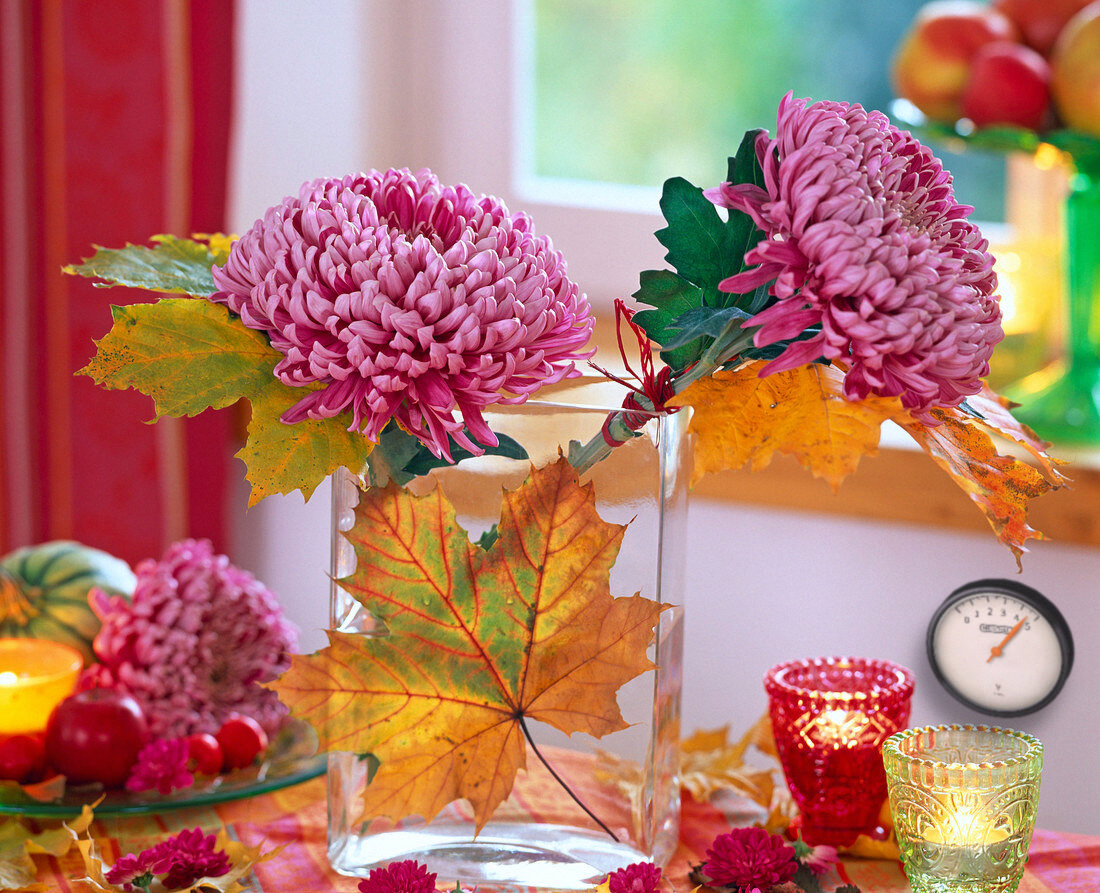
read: {"value": 4.5, "unit": "V"}
